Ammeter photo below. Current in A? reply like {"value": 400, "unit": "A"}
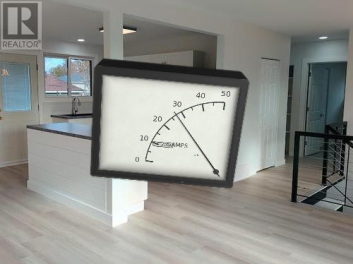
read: {"value": 27.5, "unit": "A"}
